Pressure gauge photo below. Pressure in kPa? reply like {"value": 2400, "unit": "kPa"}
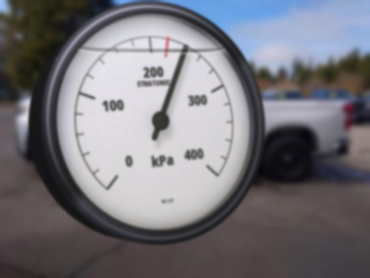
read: {"value": 240, "unit": "kPa"}
